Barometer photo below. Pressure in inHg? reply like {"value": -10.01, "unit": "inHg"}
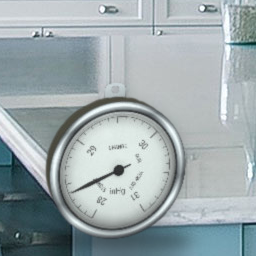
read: {"value": 28.4, "unit": "inHg"}
